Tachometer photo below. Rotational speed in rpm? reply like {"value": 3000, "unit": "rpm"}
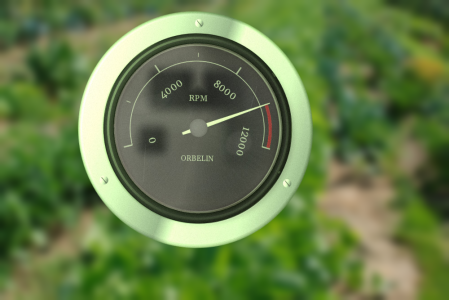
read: {"value": 10000, "unit": "rpm"}
